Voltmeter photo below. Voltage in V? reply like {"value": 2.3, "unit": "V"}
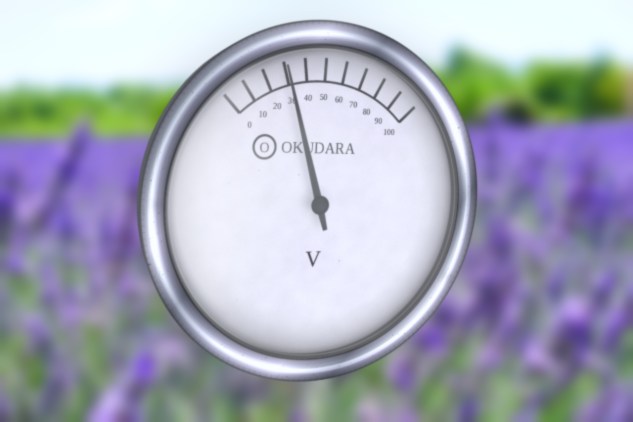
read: {"value": 30, "unit": "V"}
